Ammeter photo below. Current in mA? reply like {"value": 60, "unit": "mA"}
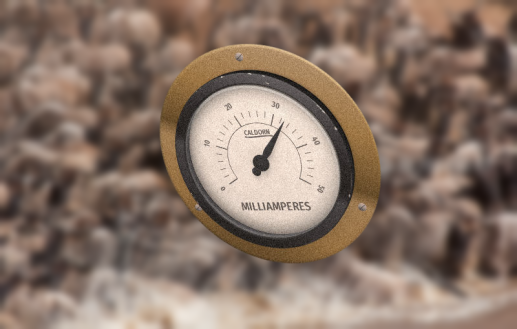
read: {"value": 33, "unit": "mA"}
